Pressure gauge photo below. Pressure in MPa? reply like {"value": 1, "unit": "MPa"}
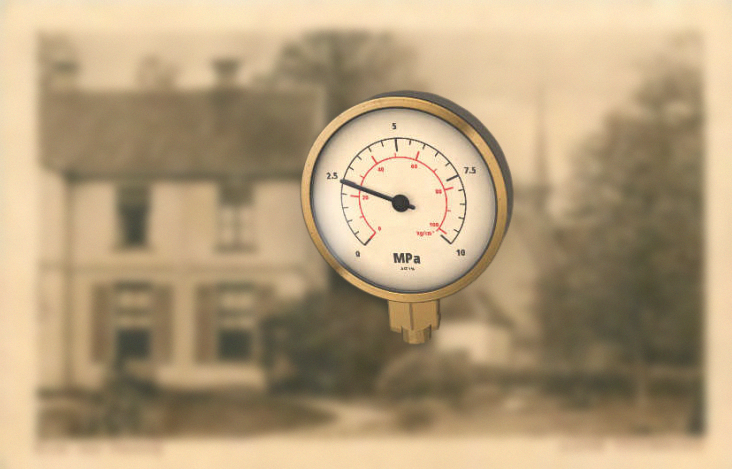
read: {"value": 2.5, "unit": "MPa"}
